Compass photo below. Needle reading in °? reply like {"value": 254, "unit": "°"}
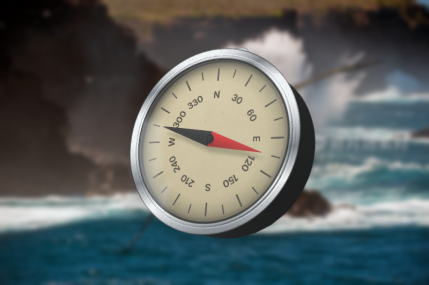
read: {"value": 105, "unit": "°"}
